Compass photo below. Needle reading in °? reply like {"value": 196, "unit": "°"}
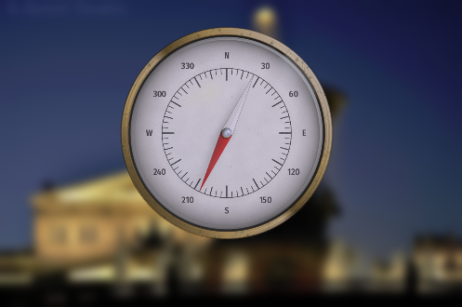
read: {"value": 205, "unit": "°"}
